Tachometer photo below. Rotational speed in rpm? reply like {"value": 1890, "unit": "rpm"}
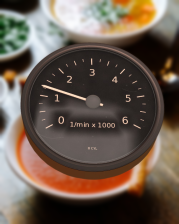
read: {"value": 1250, "unit": "rpm"}
